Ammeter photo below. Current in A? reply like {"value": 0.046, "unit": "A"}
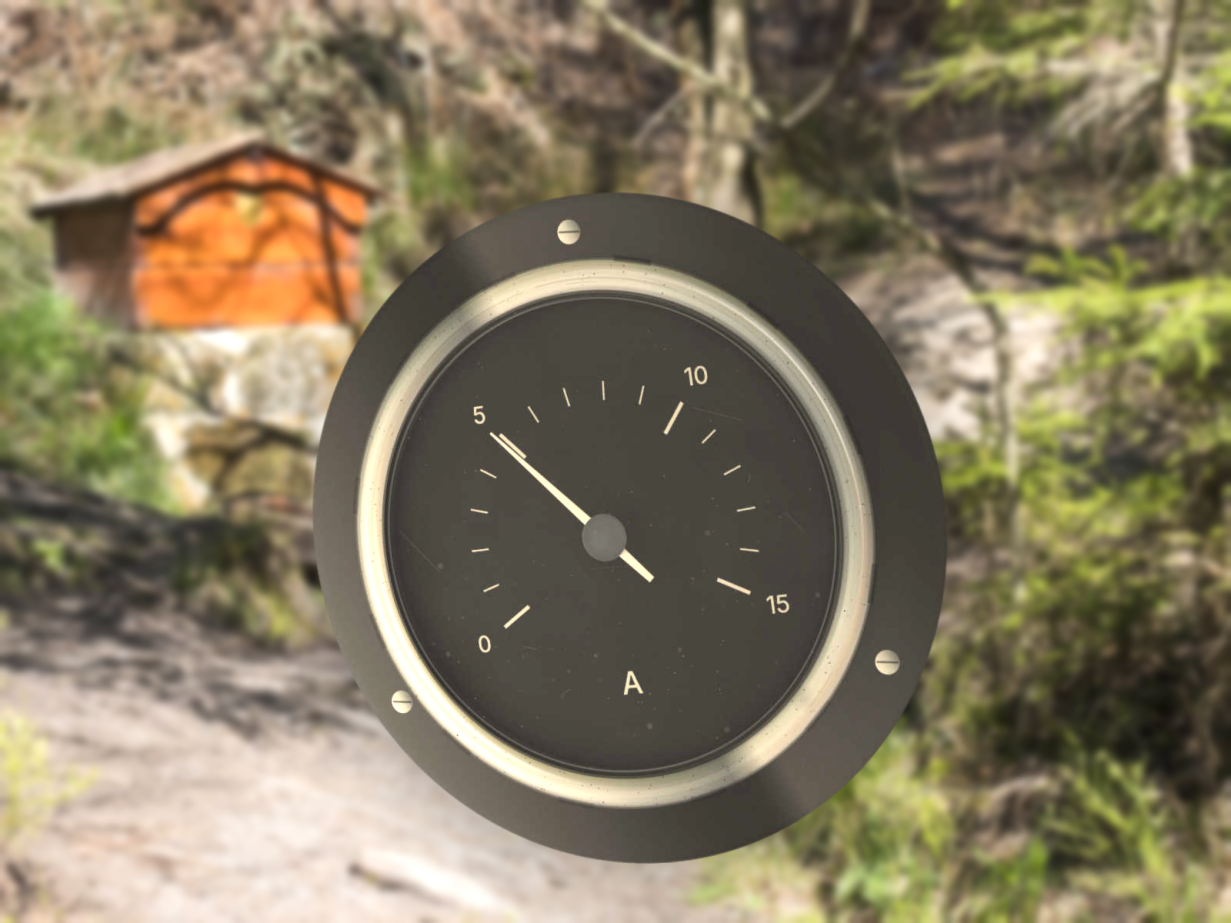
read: {"value": 5, "unit": "A"}
